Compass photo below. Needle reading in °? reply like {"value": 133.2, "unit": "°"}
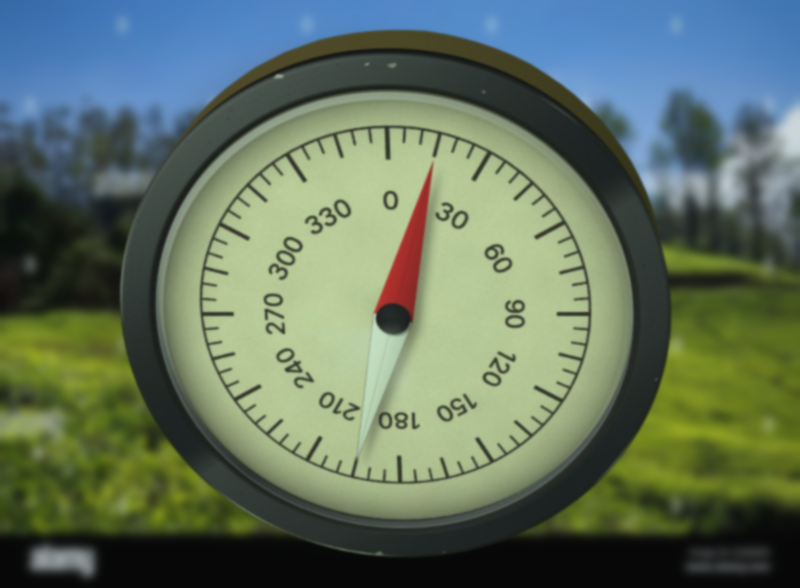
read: {"value": 15, "unit": "°"}
